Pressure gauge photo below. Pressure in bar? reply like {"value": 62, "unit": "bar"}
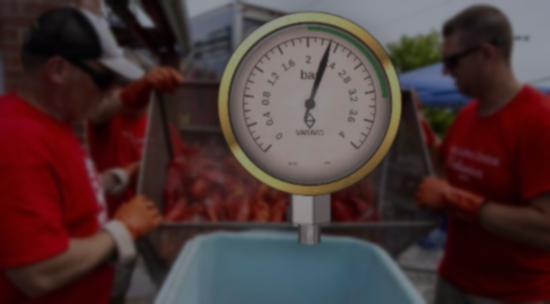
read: {"value": 2.3, "unit": "bar"}
